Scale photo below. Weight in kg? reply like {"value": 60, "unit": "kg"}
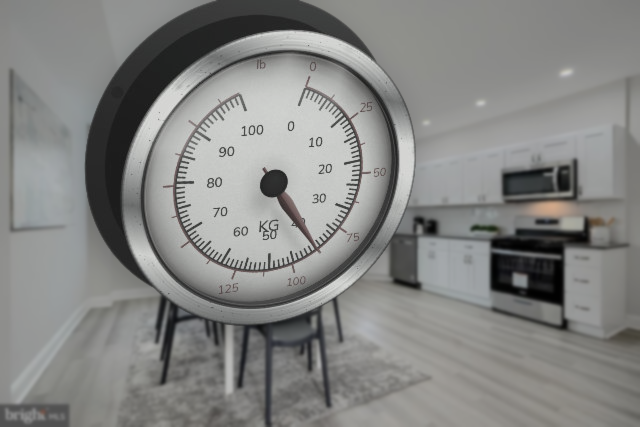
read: {"value": 40, "unit": "kg"}
